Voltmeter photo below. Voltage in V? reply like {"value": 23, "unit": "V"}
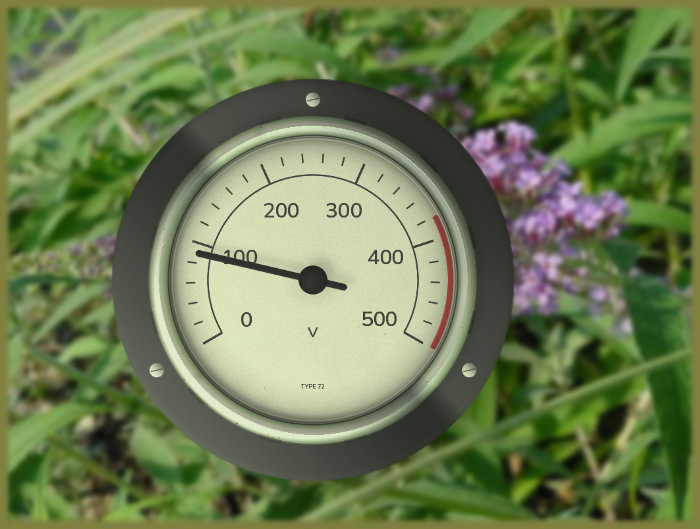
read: {"value": 90, "unit": "V"}
